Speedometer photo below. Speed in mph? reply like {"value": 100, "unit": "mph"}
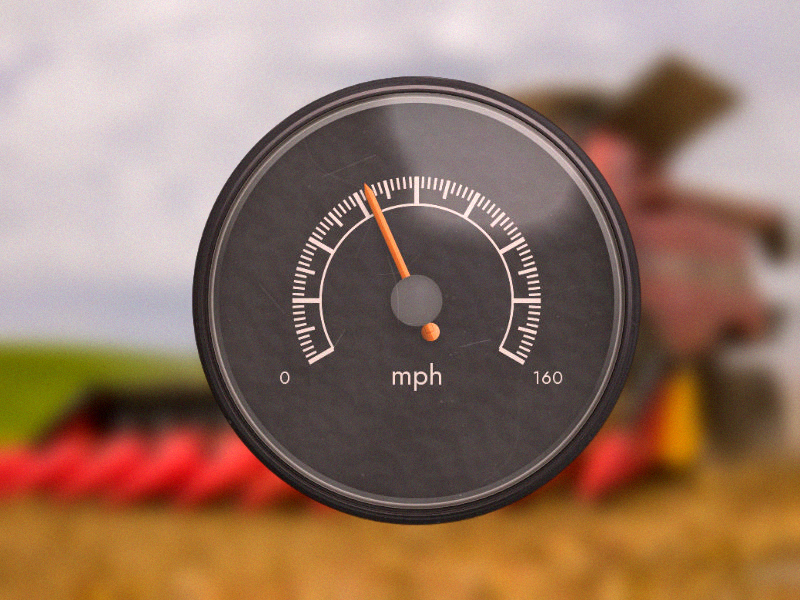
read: {"value": 64, "unit": "mph"}
